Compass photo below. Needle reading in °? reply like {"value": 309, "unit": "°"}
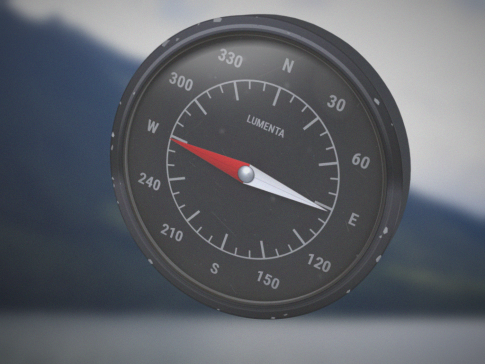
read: {"value": 270, "unit": "°"}
